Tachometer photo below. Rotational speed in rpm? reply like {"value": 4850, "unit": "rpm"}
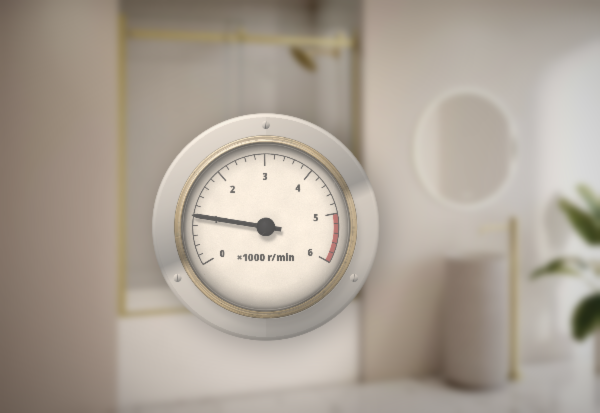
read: {"value": 1000, "unit": "rpm"}
